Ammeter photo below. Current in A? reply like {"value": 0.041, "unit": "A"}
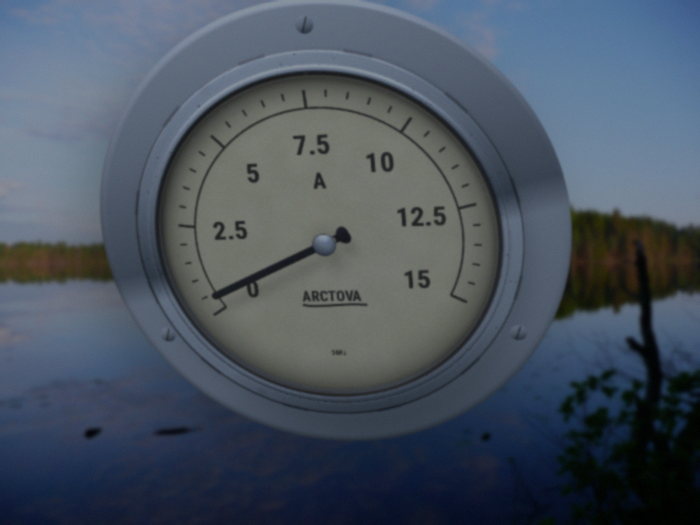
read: {"value": 0.5, "unit": "A"}
